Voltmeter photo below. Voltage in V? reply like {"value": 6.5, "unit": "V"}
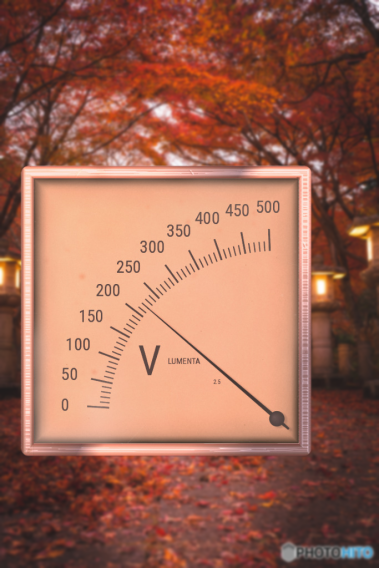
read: {"value": 220, "unit": "V"}
